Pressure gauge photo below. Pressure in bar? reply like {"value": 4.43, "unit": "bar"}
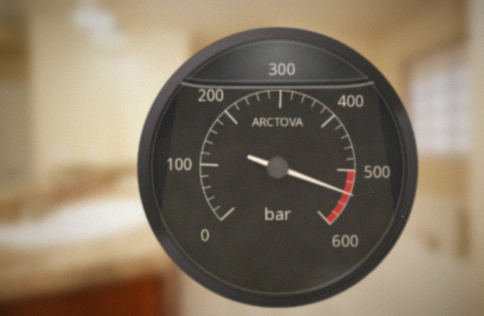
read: {"value": 540, "unit": "bar"}
